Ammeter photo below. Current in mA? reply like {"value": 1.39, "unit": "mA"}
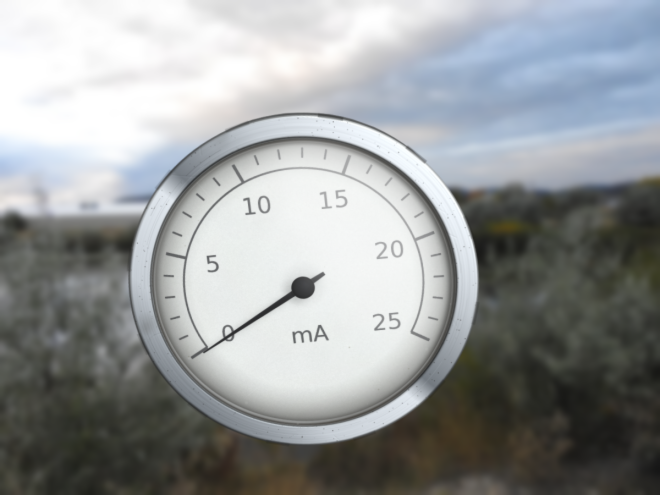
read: {"value": 0, "unit": "mA"}
